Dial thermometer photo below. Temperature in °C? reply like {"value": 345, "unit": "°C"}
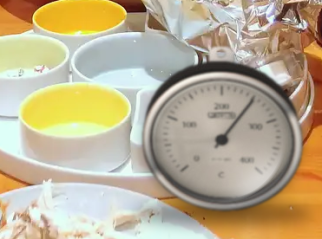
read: {"value": 250, "unit": "°C"}
